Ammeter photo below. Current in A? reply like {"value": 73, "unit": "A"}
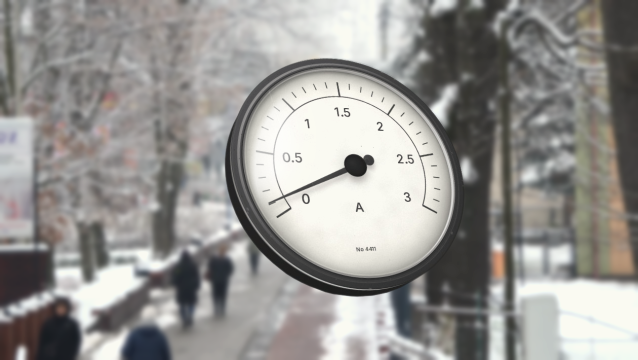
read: {"value": 0.1, "unit": "A"}
